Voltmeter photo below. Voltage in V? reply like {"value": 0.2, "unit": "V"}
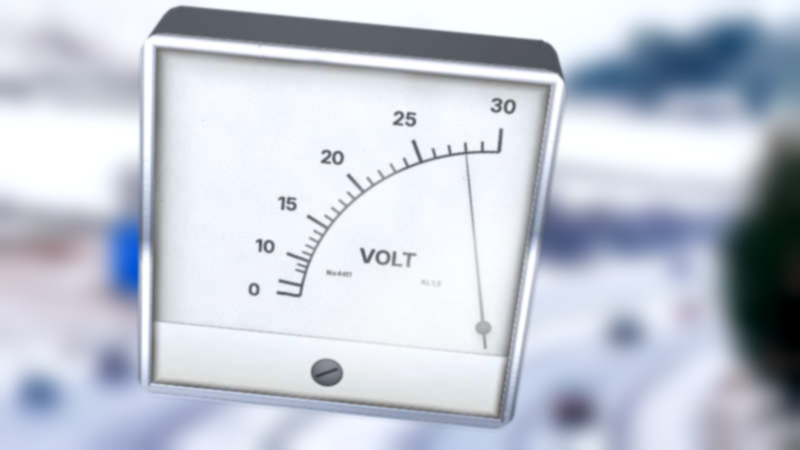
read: {"value": 28, "unit": "V"}
